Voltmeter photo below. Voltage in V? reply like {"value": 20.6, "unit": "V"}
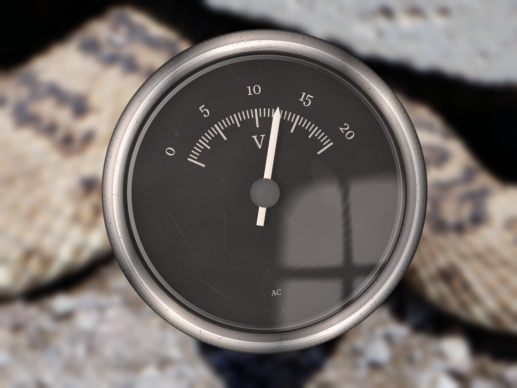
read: {"value": 12.5, "unit": "V"}
